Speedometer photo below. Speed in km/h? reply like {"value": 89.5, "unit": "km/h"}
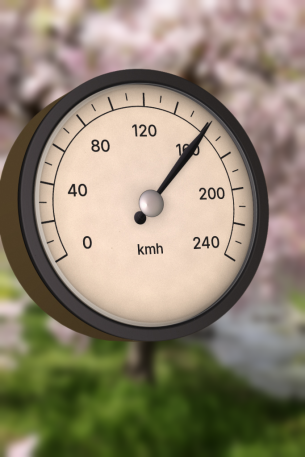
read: {"value": 160, "unit": "km/h"}
